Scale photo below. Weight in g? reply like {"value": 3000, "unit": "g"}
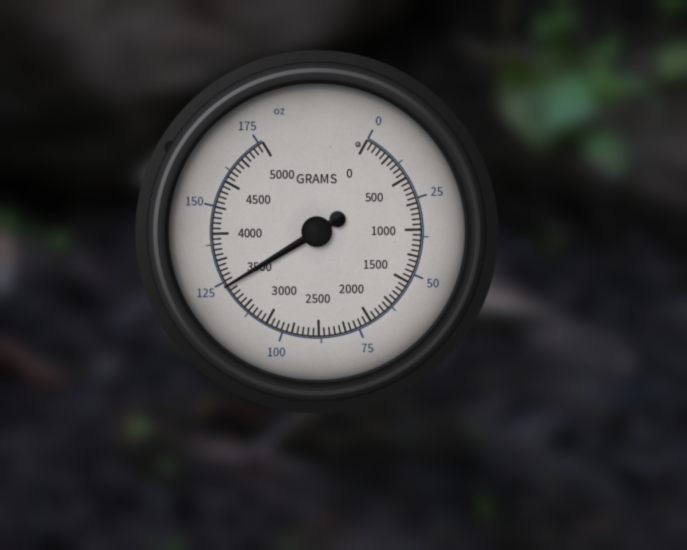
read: {"value": 3500, "unit": "g"}
